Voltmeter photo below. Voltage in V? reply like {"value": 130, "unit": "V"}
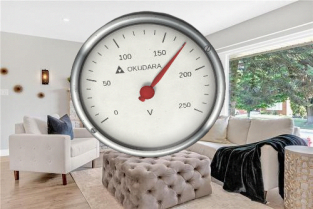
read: {"value": 170, "unit": "V"}
